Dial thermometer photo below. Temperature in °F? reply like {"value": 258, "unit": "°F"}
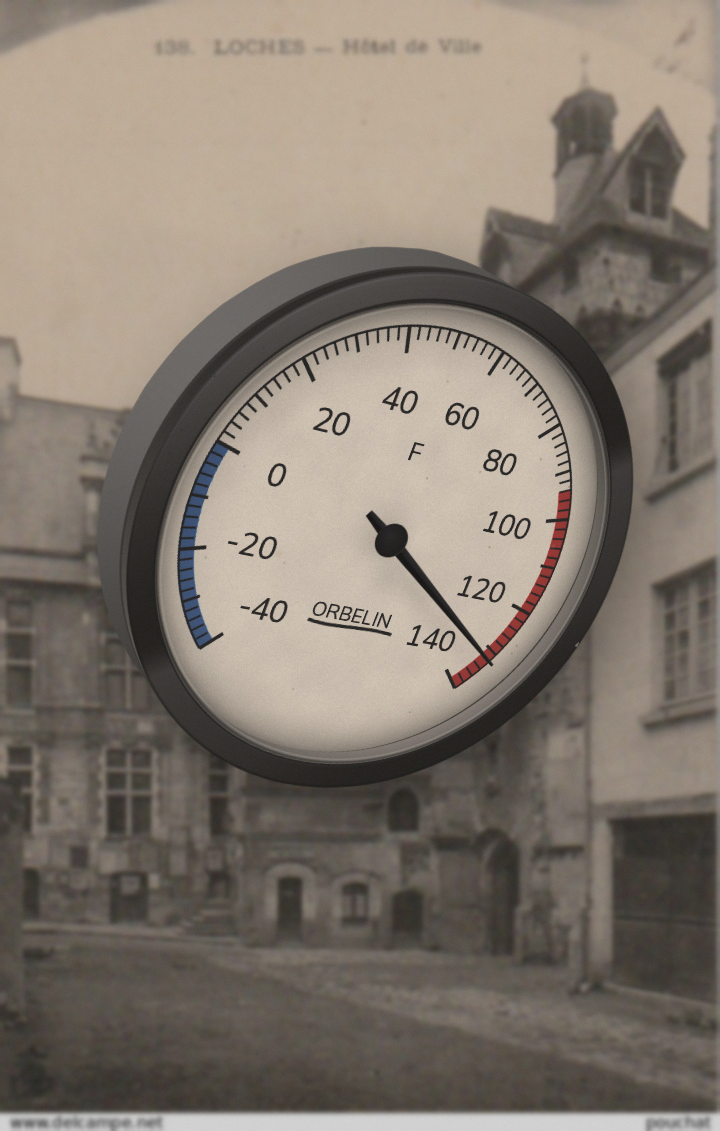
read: {"value": 132, "unit": "°F"}
